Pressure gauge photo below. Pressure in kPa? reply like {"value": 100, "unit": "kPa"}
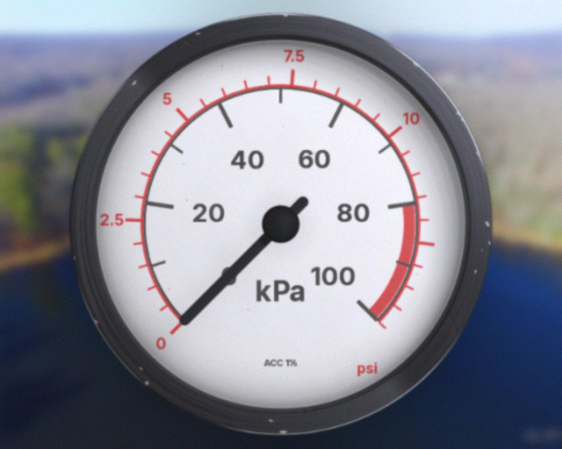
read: {"value": 0, "unit": "kPa"}
